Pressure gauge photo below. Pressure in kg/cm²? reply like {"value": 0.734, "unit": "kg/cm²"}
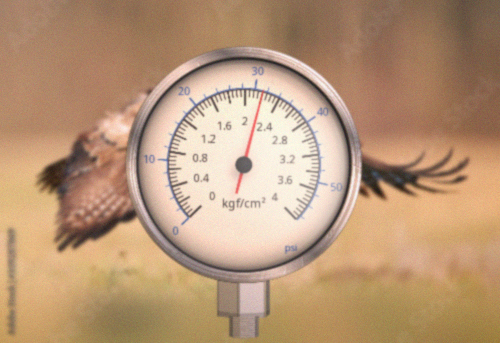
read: {"value": 2.2, "unit": "kg/cm²"}
